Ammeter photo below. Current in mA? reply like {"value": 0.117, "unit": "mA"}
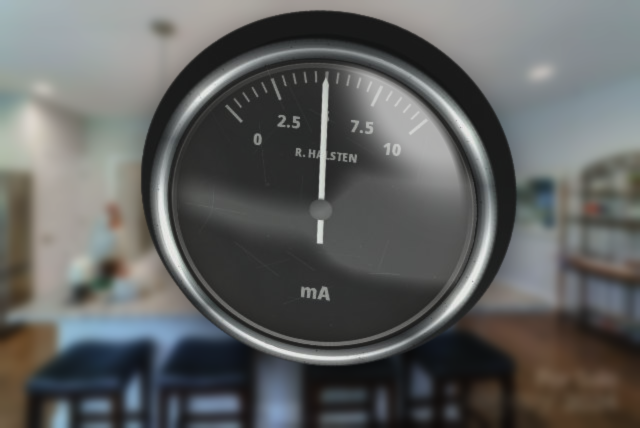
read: {"value": 5, "unit": "mA"}
